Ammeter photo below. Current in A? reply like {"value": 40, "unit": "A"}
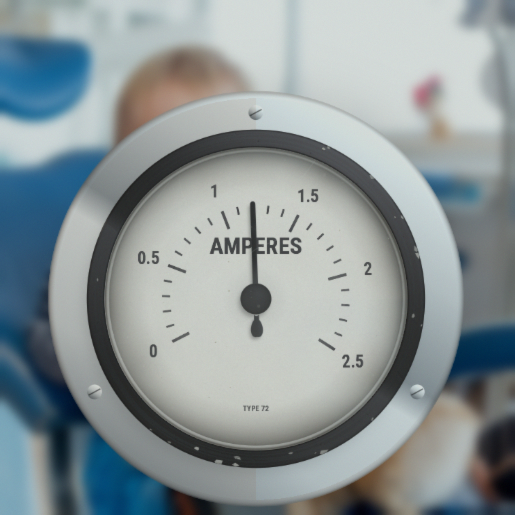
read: {"value": 1.2, "unit": "A"}
